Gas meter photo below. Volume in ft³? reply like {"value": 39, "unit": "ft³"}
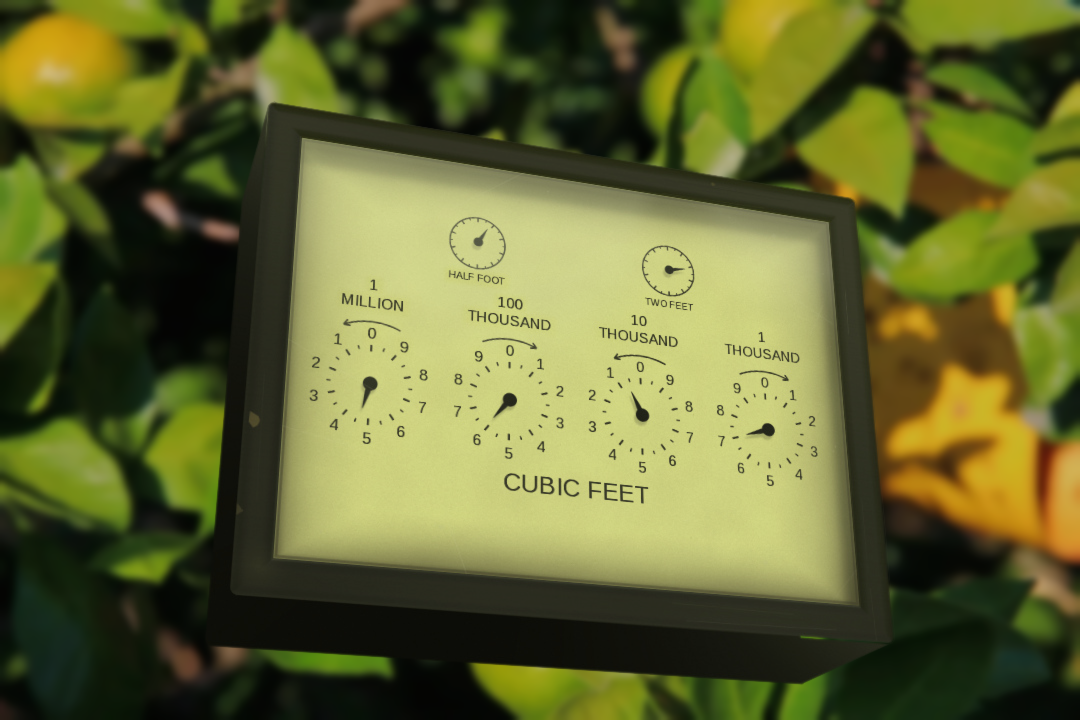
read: {"value": 460700, "unit": "ft³"}
